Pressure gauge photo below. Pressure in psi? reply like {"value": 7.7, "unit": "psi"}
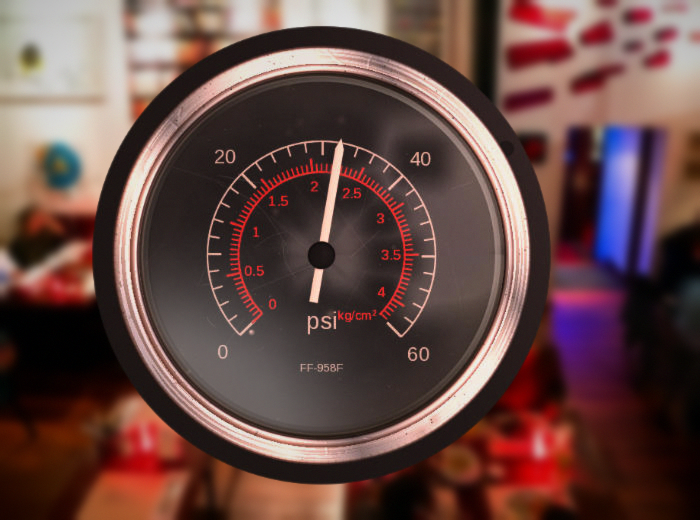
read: {"value": 32, "unit": "psi"}
